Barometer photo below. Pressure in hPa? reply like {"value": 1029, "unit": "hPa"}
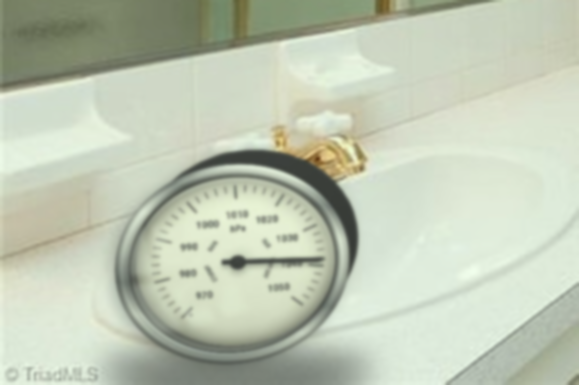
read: {"value": 1038, "unit": "hPa"}
